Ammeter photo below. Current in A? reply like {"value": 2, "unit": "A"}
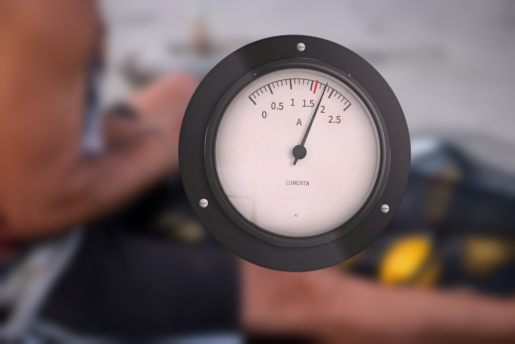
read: {"value": 1.8, "unit": "A"}
